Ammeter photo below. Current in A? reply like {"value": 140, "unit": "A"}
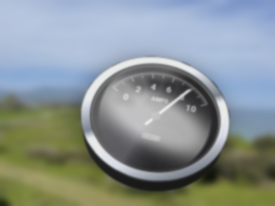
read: {"value": 8, "unit": "A"}
